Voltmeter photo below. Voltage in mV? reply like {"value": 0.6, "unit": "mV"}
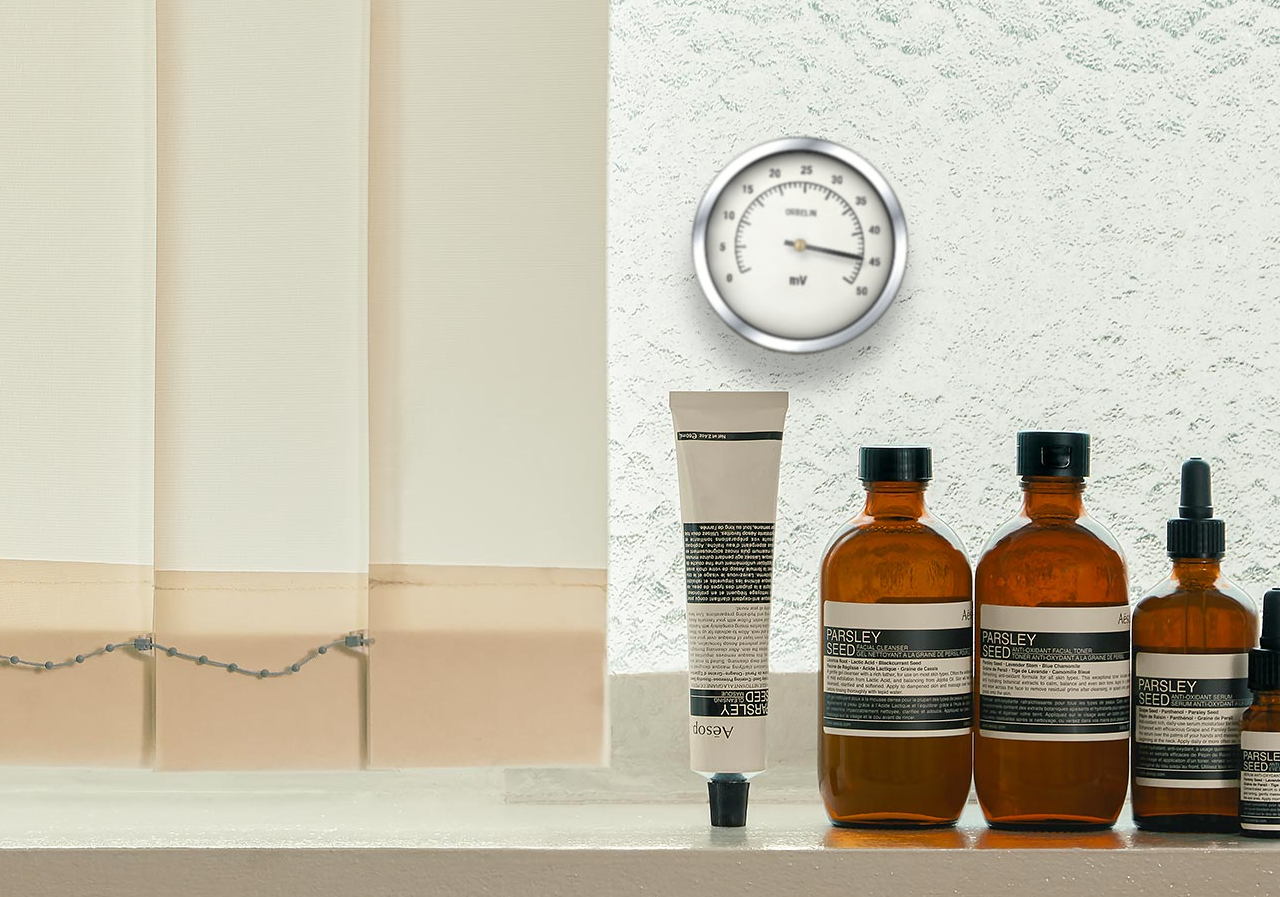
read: {"value": 45, "unit": "mV"}
